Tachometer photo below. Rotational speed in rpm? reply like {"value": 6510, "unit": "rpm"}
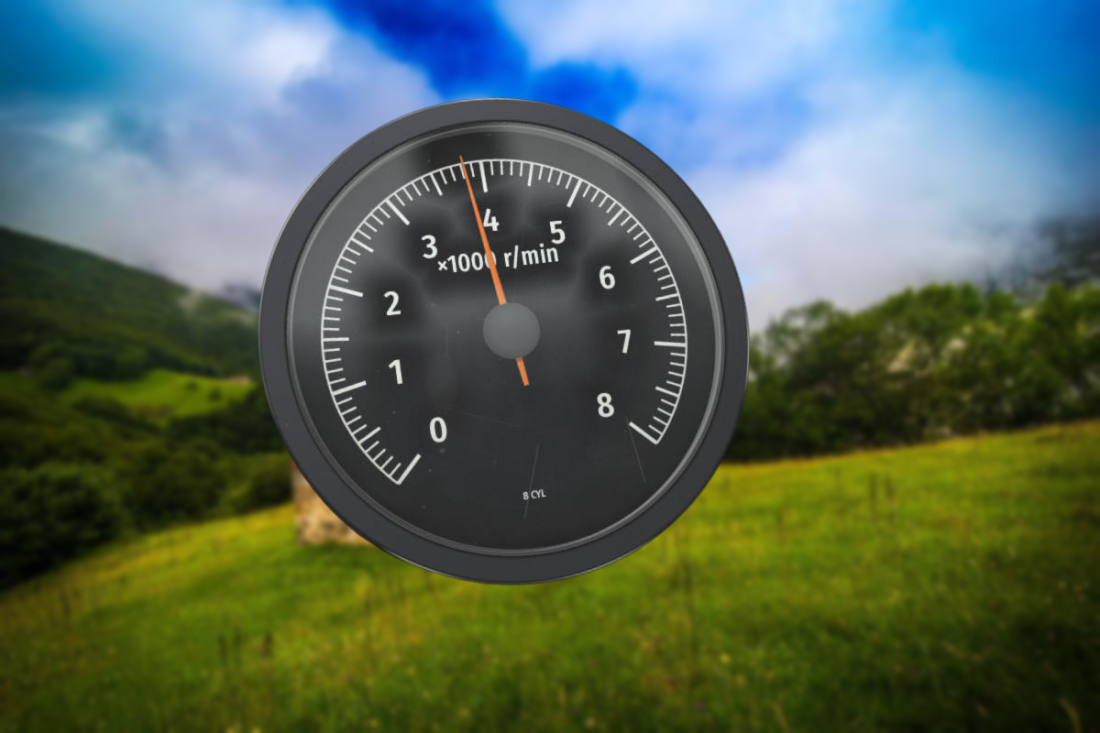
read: {"value": 3800, "unit": "rpm"}
